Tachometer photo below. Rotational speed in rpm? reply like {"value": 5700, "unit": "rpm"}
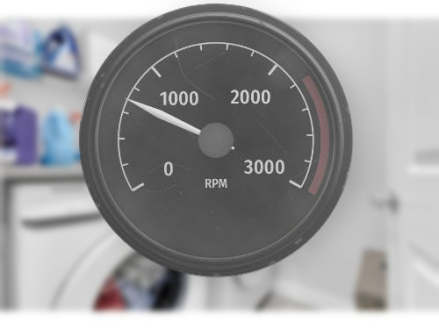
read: {"value": 700, "unit": "rpm"}
